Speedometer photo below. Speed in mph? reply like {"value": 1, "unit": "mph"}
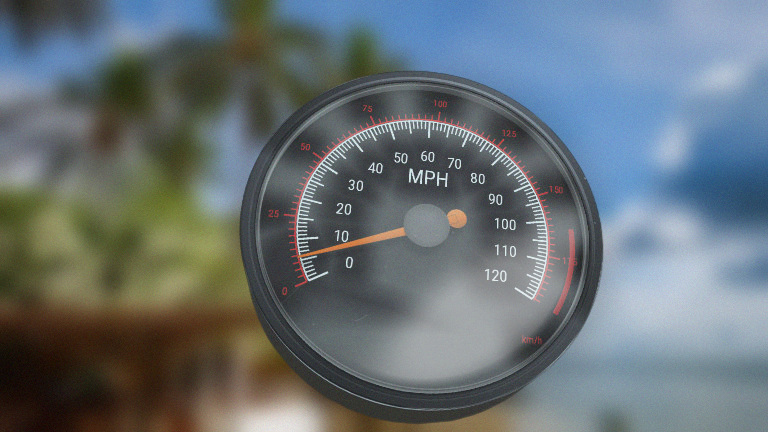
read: {"value": 5, "unit": "mph"}
